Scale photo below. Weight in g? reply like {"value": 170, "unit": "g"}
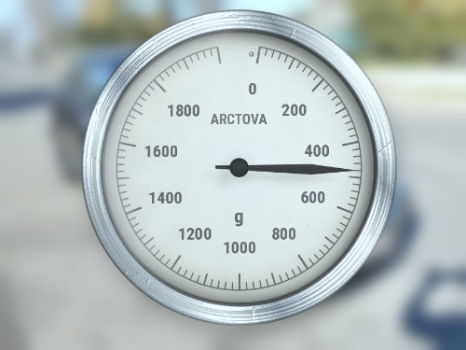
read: {"value": 480, "unit": "g"}
